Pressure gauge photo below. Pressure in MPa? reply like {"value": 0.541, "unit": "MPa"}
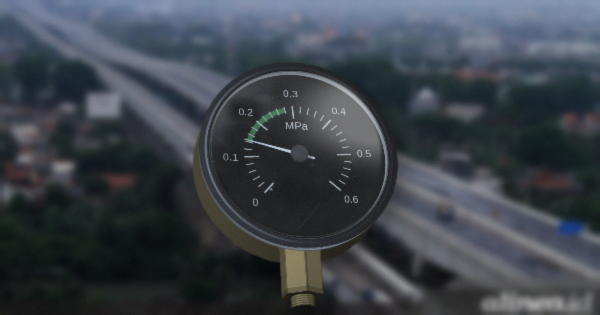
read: {"value": 0.14, "unit": "MPa"}
